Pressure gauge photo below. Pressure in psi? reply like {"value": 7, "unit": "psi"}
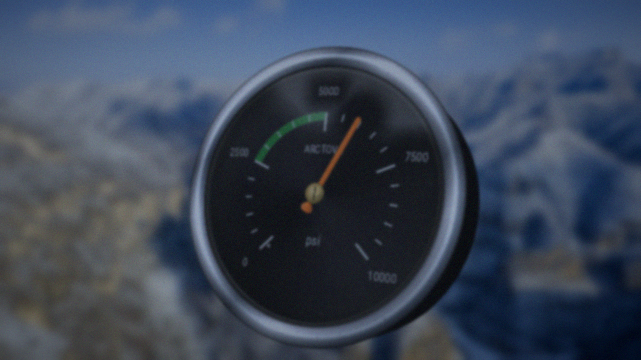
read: {"value": 6000, "unit": "psi"}
